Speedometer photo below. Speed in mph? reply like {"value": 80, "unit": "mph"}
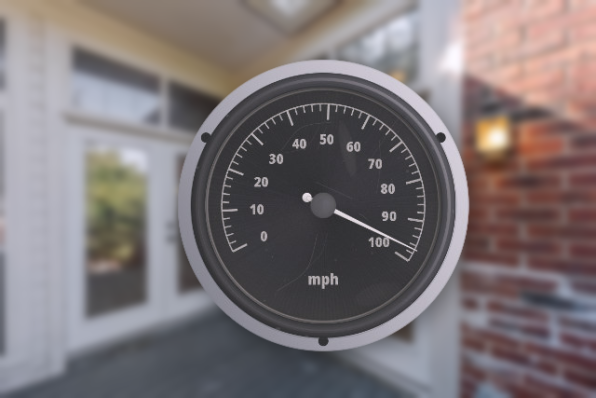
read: {"value": 97, "unit": "mph"}
